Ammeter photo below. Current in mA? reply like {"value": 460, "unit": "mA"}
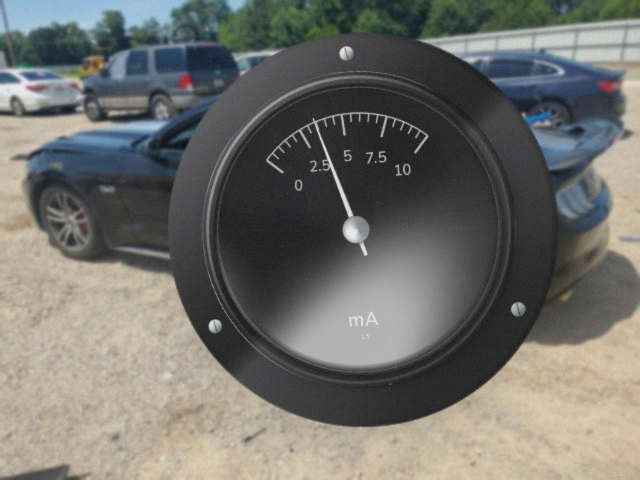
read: {"value": 3.5, "unit": "mA"}
